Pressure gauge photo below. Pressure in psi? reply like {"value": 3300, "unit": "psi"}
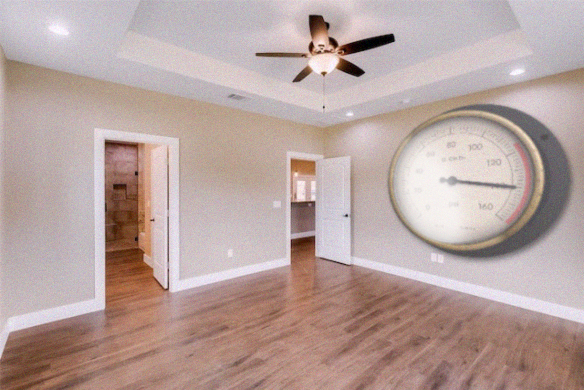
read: {"value": 140, "unit": "psi"}
